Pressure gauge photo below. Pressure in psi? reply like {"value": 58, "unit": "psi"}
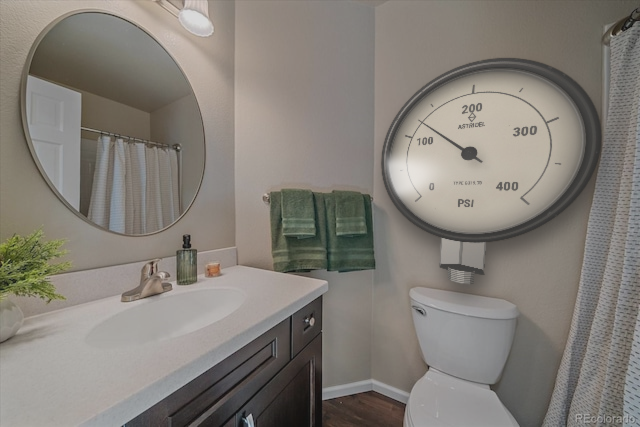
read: {"value": 125, "unit": "psi"}
